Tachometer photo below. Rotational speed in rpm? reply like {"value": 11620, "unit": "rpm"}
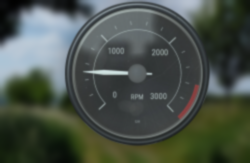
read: {"value": 500, "unit": "rpm"}
